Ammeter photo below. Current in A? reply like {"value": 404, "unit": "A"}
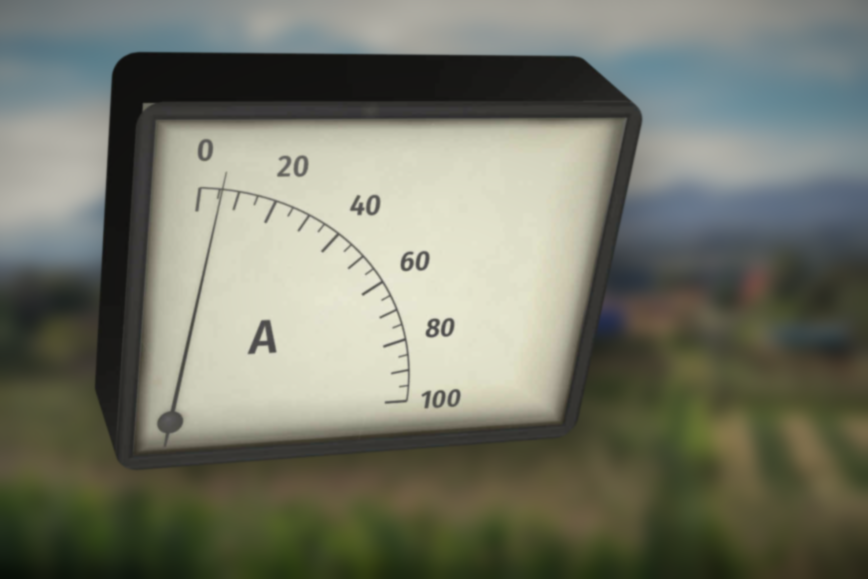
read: {"value": 5, "unit": "A"}
